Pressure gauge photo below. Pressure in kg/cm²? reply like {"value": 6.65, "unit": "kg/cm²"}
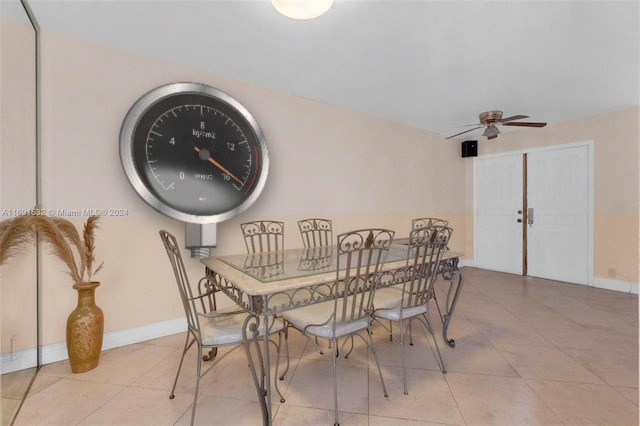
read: {"value": 15.5, "unit": "kg/cm²"}
